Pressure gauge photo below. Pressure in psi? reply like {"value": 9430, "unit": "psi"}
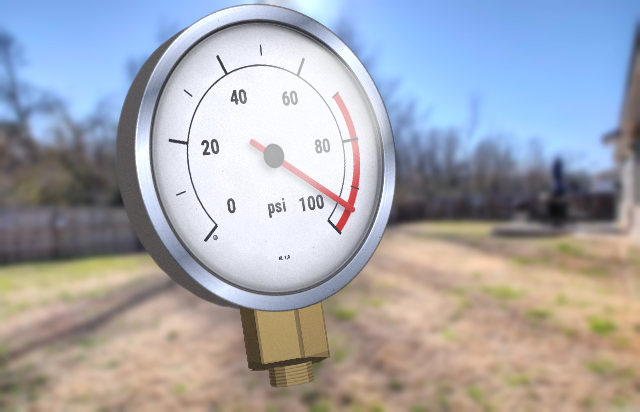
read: {"value": 95, "unit": "psi"}
